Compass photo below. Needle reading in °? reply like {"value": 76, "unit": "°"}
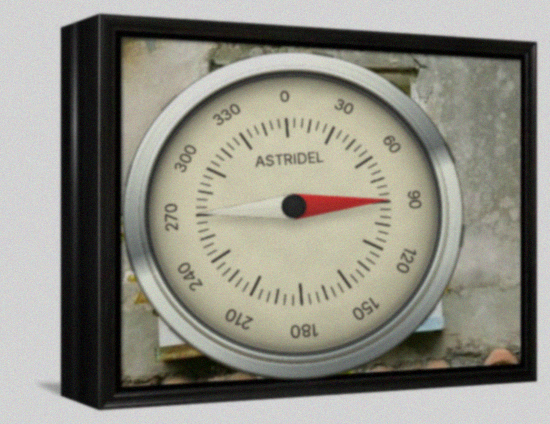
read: {"value": 90, "unit": "°"}
